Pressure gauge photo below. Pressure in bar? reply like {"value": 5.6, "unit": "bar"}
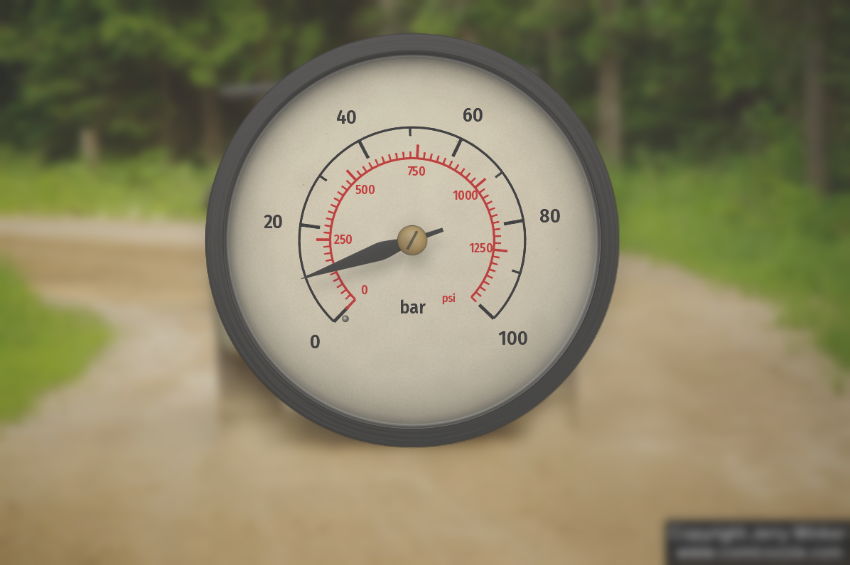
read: {"value": 10, "unit": "bar"}
